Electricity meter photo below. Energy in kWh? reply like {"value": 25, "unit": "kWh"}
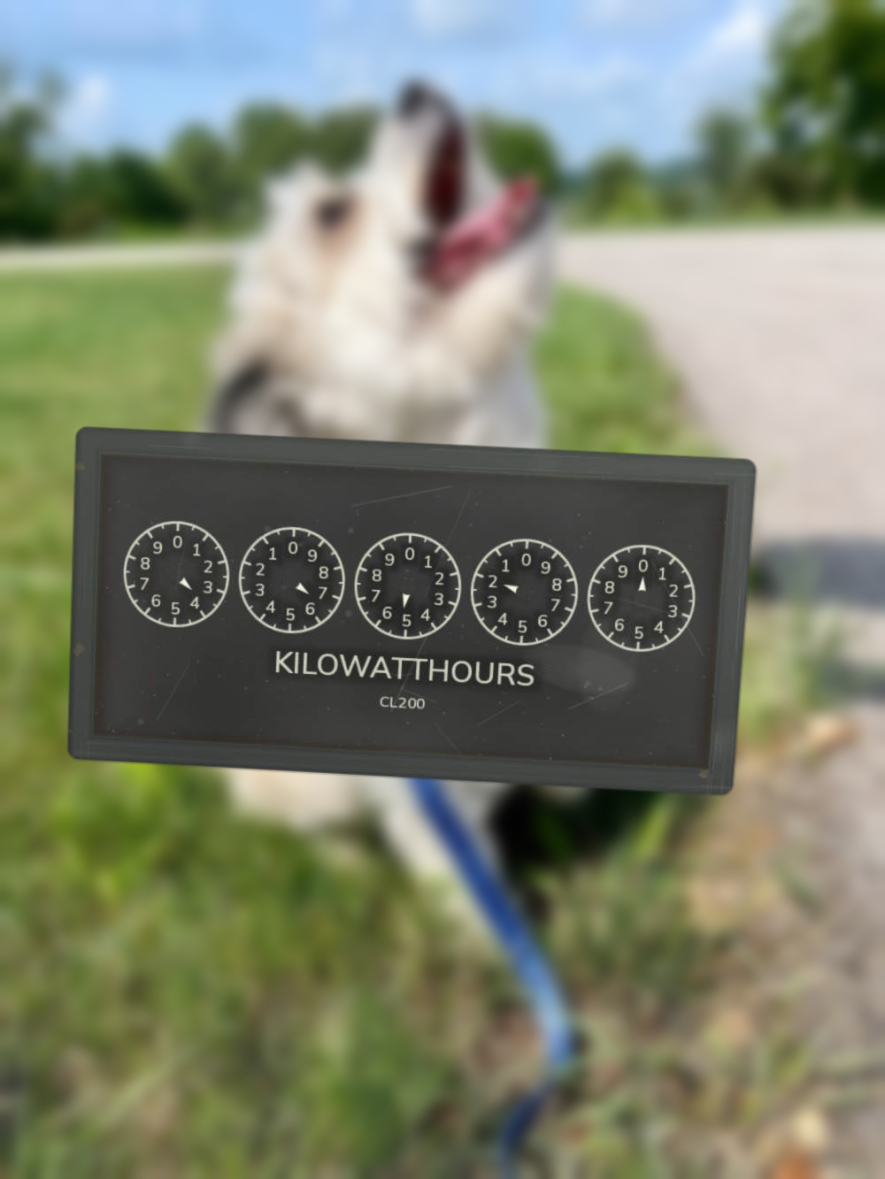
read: {"value": 36520, "unit": "kWh"}
